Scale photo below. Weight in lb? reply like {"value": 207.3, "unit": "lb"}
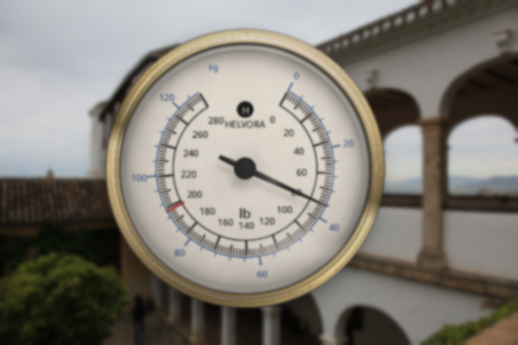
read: {"value": 80, "unit": "lb"}
